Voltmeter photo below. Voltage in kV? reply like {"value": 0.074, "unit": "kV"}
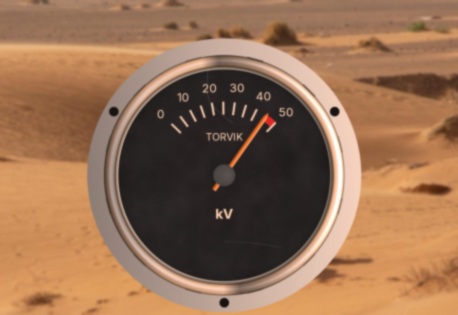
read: {"value": 45, "unit": "kV"}
